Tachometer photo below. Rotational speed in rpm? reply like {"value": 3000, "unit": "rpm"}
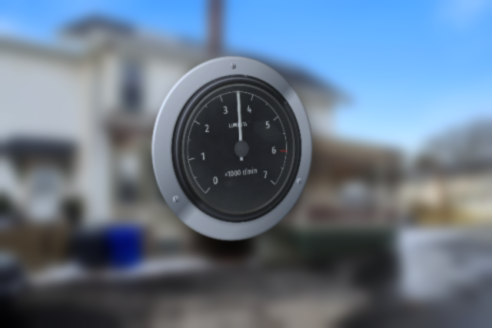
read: {"value": 3500, "unit": "rpm"}
